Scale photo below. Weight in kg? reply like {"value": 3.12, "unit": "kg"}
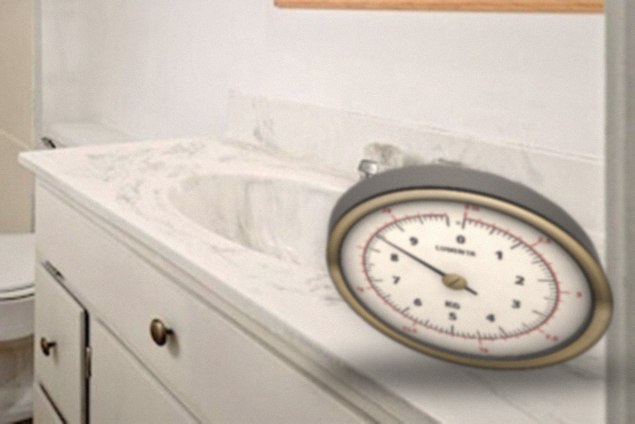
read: {"value": 8.5, "unit": "kg"}
